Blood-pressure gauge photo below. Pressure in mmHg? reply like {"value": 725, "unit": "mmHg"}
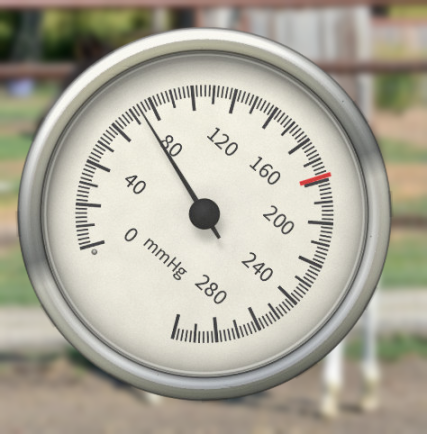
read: {"value": 74, "unit": "mmHg"}
